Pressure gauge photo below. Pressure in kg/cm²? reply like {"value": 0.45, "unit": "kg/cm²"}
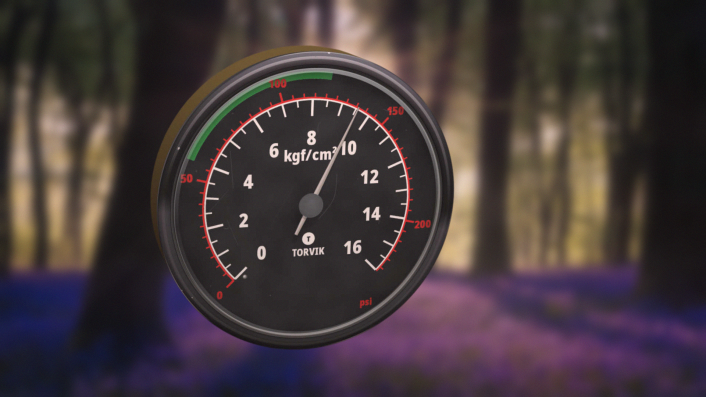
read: {"value": 9.5, "unit": "kg/cm²"}
